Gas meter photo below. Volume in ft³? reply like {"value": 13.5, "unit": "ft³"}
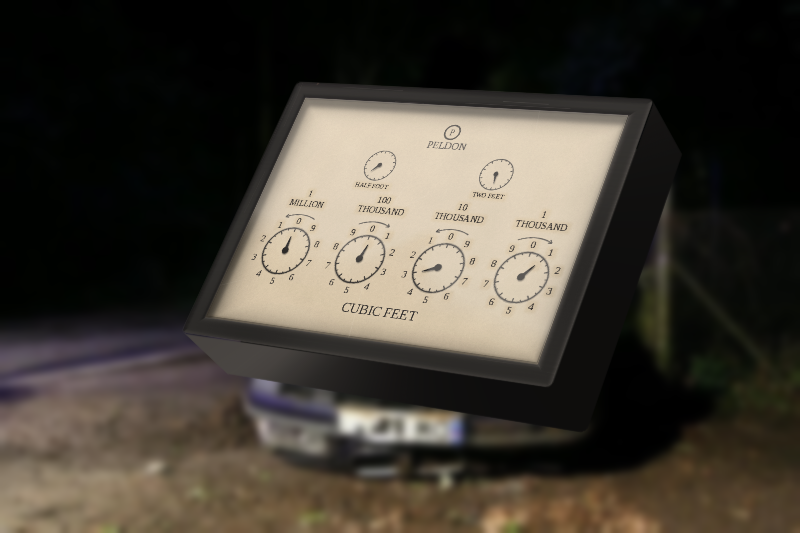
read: {"value": 3100, "unit": "ft³"}
